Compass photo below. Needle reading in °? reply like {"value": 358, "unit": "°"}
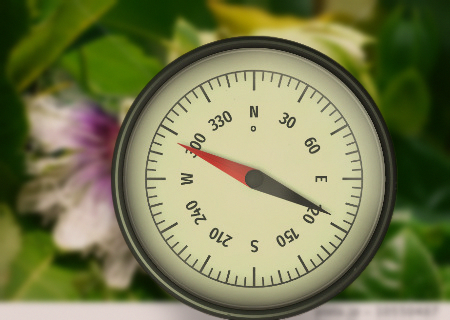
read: {"value": 295, "unit": "°"}
